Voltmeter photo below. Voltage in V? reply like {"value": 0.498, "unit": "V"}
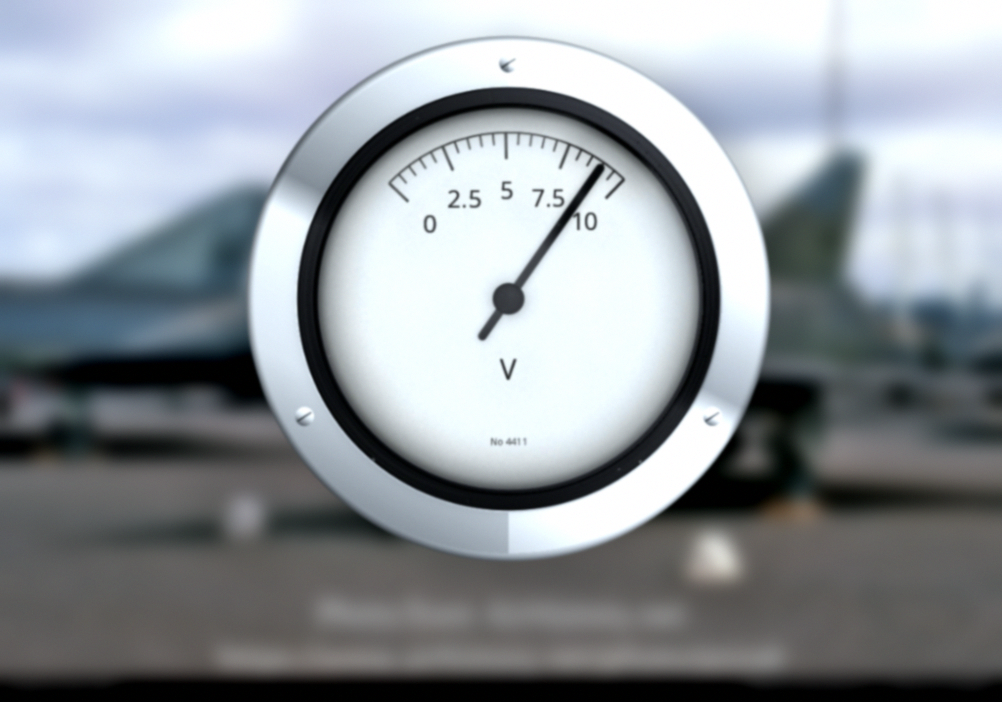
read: {"value": 9, "unit": "V"}
